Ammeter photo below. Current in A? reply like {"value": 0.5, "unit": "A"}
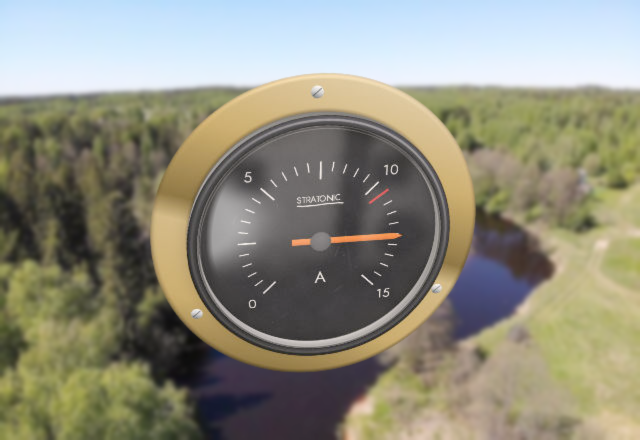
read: {"value": 12.5, "unit": "A"}
